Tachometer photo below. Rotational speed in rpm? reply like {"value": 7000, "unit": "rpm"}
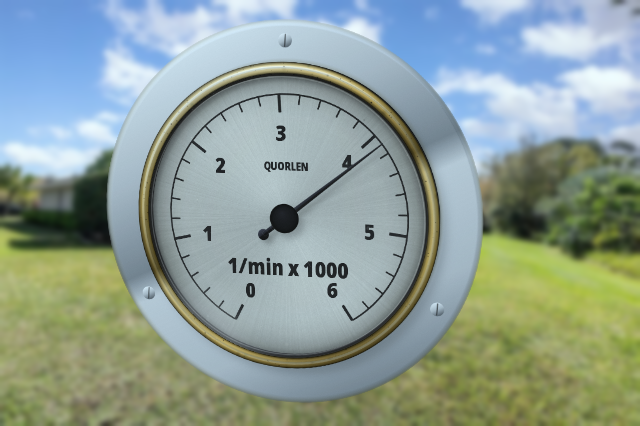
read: {"value": 4100, "unit": "rpm"}
